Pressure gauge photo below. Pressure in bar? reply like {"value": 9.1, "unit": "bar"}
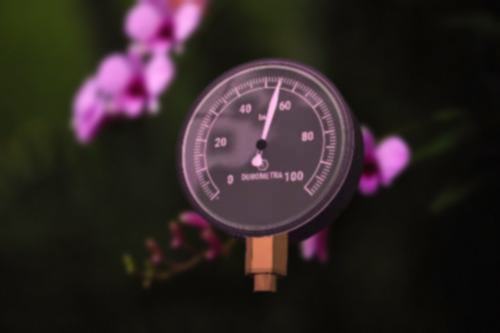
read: {"value": 55, "unit": "bar"}
